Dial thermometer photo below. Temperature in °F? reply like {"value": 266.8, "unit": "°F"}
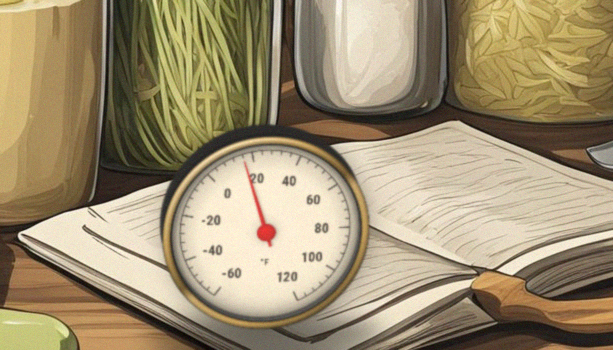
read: {"value": 16, "unit": "°F"}
